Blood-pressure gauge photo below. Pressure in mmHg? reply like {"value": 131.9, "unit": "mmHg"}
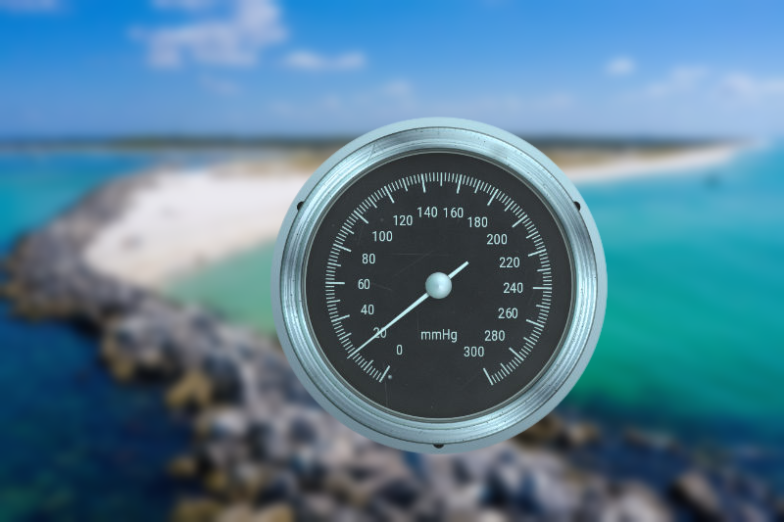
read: {"value": 20, "unit": "mmHg"}
